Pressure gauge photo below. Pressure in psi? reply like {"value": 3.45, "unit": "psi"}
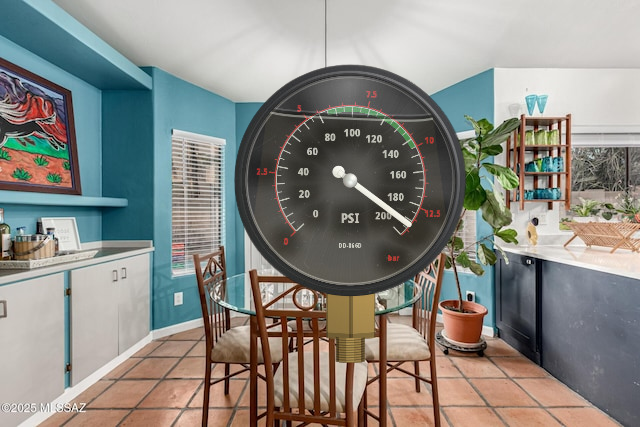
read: {"value": 192.5, "unit": "psi"}
